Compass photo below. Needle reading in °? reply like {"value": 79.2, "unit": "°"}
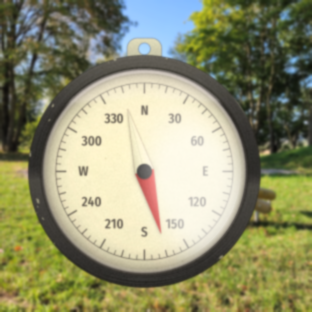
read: {"value": 165, "unit": "°"}
